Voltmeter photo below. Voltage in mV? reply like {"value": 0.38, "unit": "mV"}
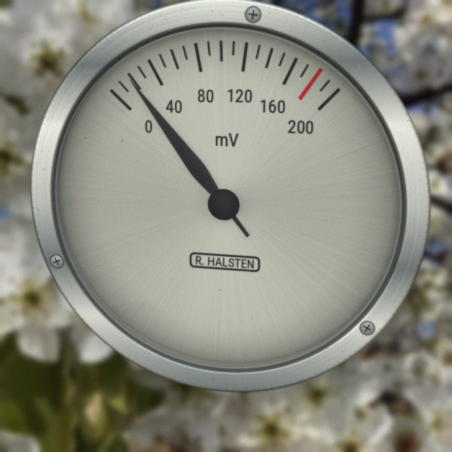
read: {"value": 20, "unit": "mV"}
